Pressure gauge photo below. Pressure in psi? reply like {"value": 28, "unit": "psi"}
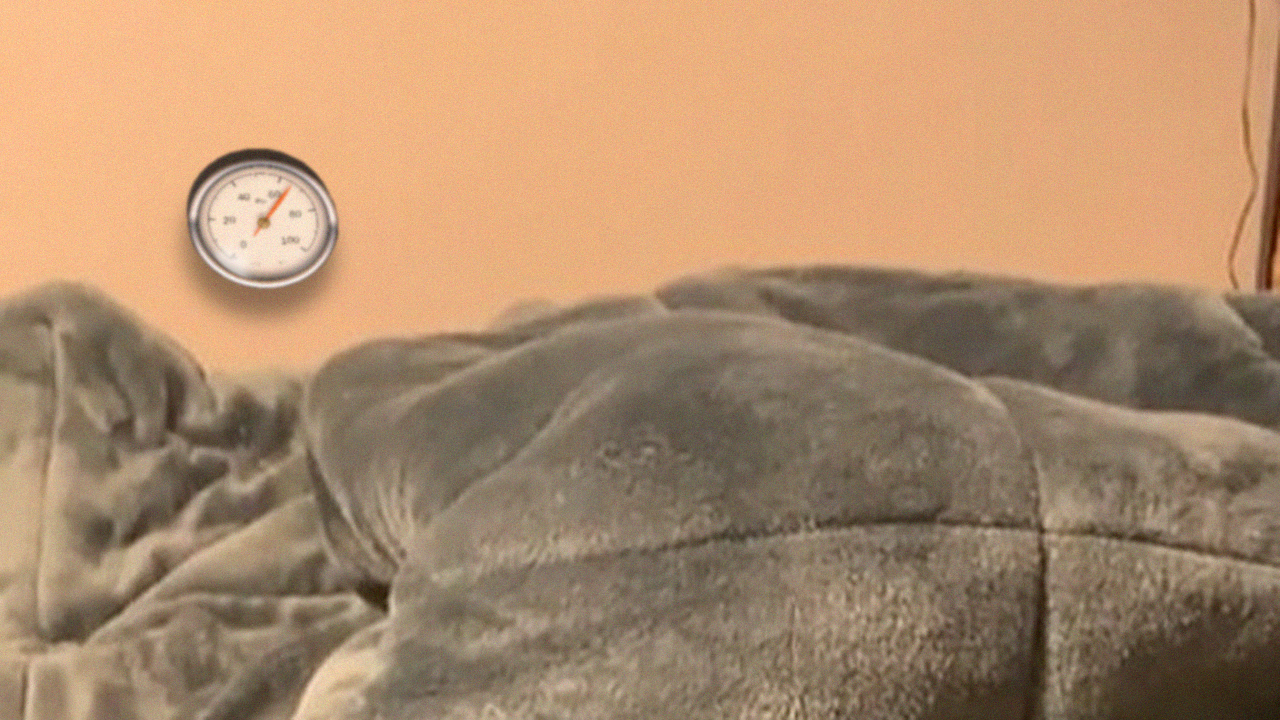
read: {"value": 65, "unit": "psi"}
